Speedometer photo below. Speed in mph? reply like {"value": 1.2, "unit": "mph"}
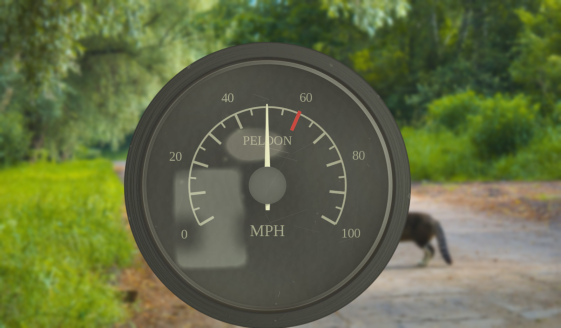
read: {"value": 50, "unit": "mph"}
